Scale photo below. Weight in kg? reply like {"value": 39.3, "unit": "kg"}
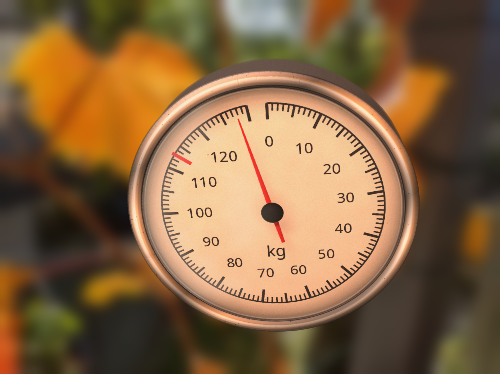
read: {"value": 128, "unit": "kg"}
